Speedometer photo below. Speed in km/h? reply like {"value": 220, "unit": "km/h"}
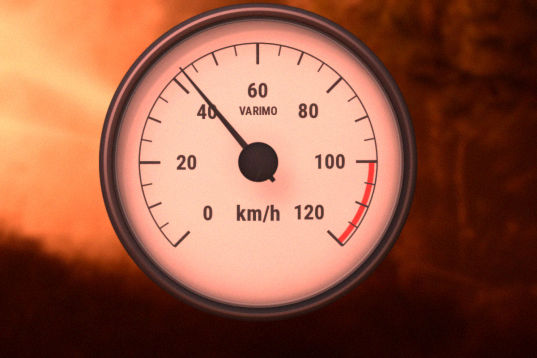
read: {"value": 42.5, "unit": "km/h"}
